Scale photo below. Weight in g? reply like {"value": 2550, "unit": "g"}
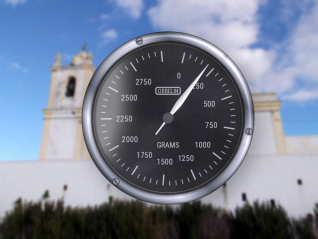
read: {"value": 200, "unit": "g"}
